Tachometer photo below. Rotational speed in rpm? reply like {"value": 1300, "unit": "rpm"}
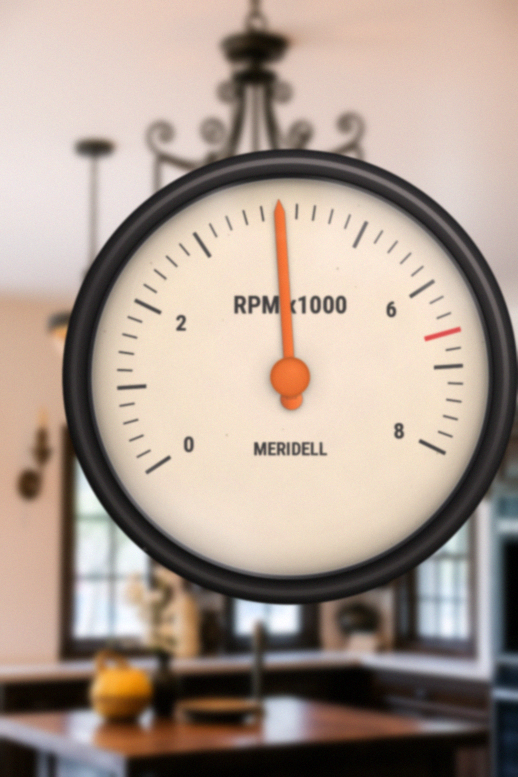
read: {"value": 4000, "unit": "rpm"}
